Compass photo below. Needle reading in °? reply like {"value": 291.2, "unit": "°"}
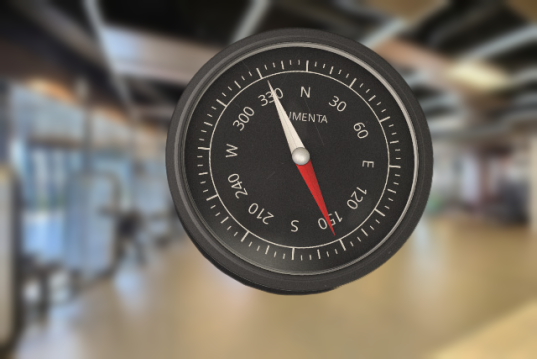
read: {"value": 152.5, "unit": "°"}
